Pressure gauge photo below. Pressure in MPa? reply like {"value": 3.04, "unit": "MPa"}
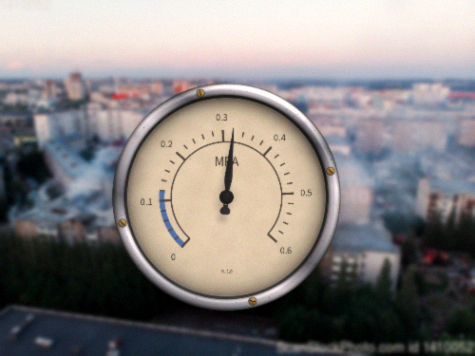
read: {"value": 0.32, "unit": "MPa"}
